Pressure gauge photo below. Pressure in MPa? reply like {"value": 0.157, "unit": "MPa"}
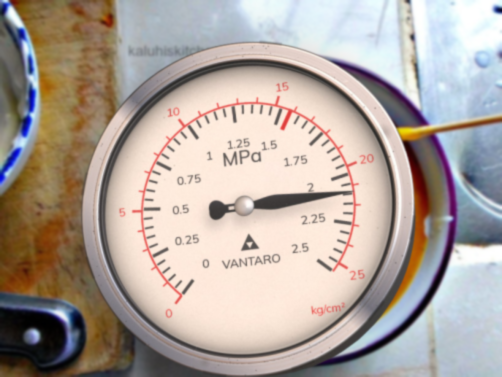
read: {"value": 2.1, "unit": "MPa"}
